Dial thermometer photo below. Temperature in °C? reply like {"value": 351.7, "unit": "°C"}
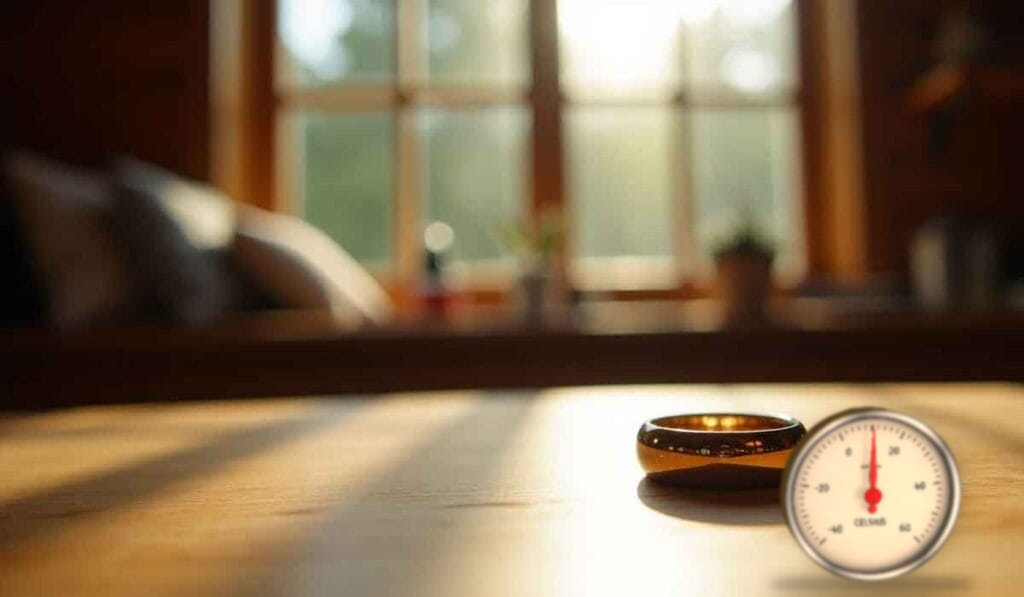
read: {"value": 10, "unit": "°C"}
